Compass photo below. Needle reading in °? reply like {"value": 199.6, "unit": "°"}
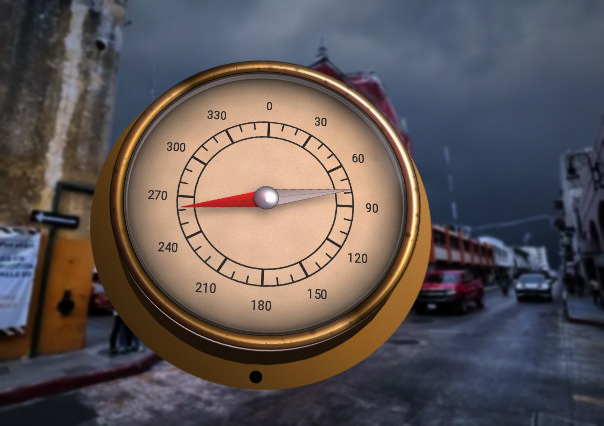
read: {"value": 260, "unit": "°"}
